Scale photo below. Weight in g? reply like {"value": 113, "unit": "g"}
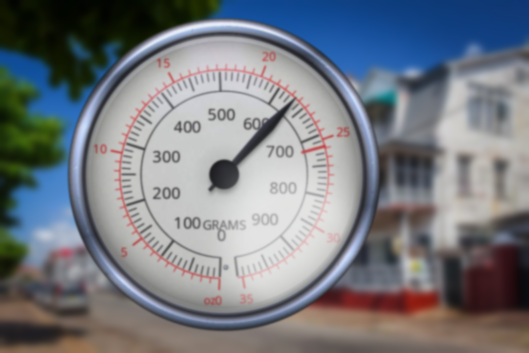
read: {"value": 630, "unit": "g"}
